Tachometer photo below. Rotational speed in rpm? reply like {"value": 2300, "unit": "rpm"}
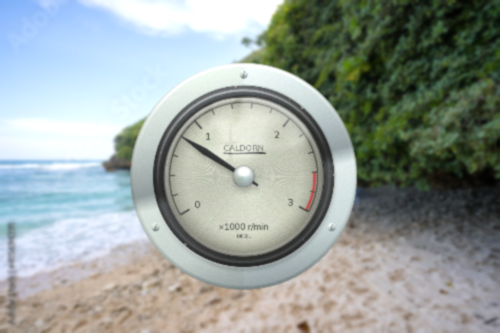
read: {"value": 800, "unit": "rpm"}
